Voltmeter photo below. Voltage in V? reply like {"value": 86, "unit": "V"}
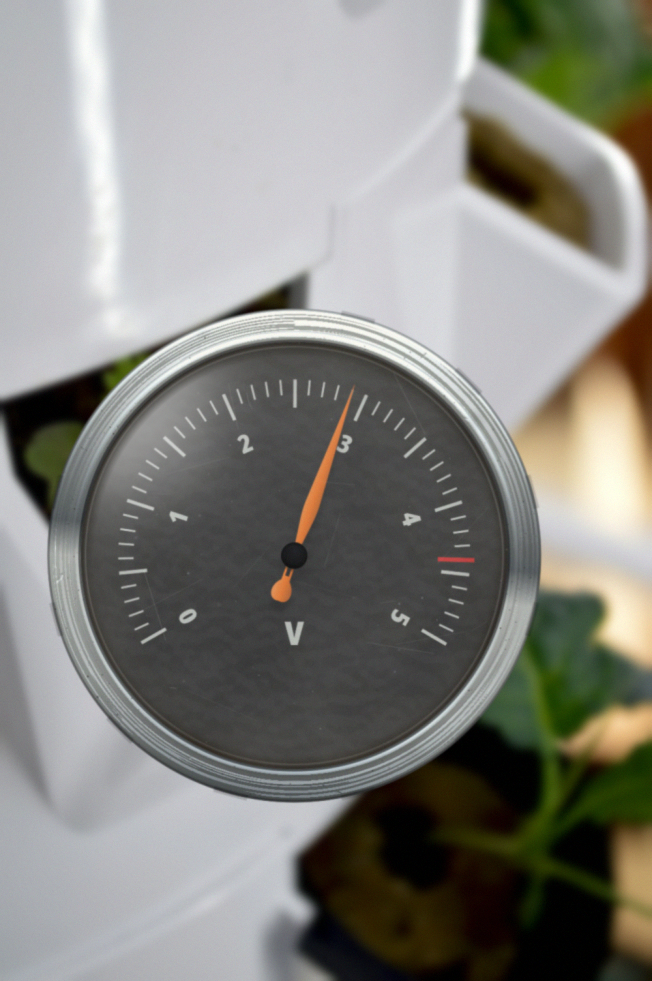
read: {"value": 2.9, "unit": "V"}
